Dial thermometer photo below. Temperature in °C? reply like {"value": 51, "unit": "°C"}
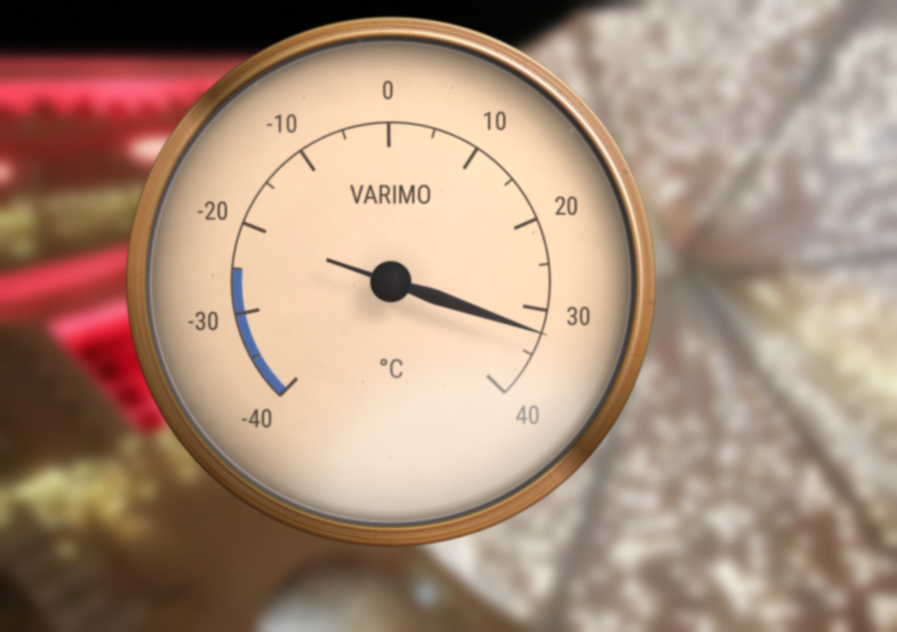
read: {"value": 32.5, "unit": "°C"}
